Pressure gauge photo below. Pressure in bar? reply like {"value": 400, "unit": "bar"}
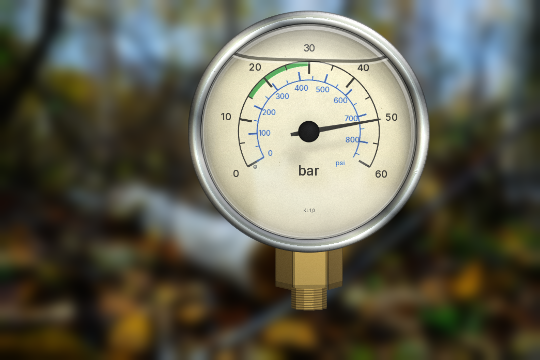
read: {"value": 50, "unit": "bar"}
